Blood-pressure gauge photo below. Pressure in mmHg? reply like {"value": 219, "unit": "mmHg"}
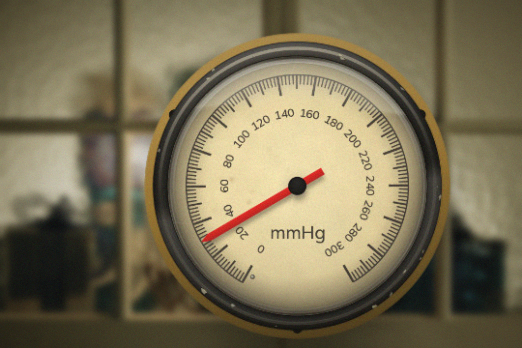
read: {"value": 30, "unit": "mmHg"}
